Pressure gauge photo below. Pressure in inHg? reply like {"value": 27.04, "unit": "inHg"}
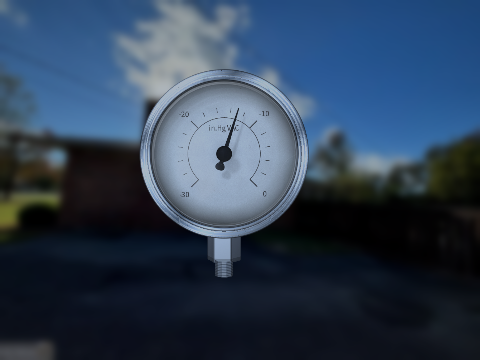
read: {"value": -13, "unit": "inHg"}
